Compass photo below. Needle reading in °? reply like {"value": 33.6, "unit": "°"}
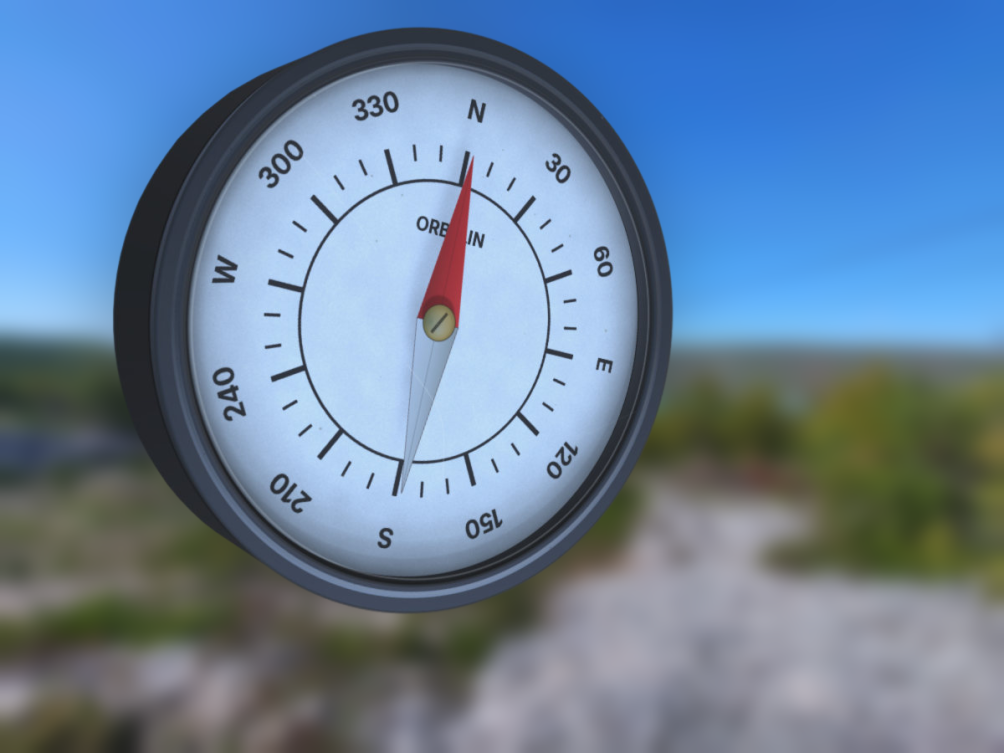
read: {"value": 0, "unit": "°"}
